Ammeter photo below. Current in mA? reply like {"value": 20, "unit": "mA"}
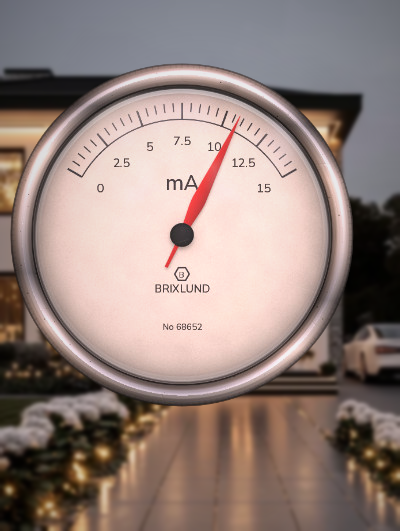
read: {"value": 10.75, "unit": "mA"}
